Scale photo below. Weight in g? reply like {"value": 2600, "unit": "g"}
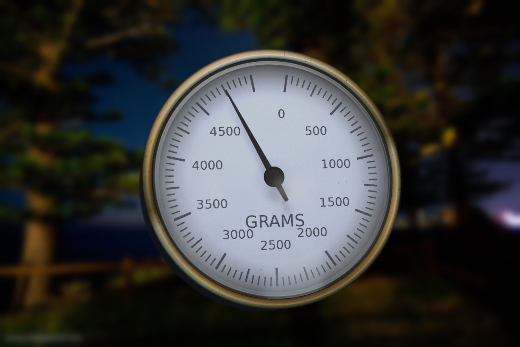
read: {"value": 4750, "unit": "g"}
